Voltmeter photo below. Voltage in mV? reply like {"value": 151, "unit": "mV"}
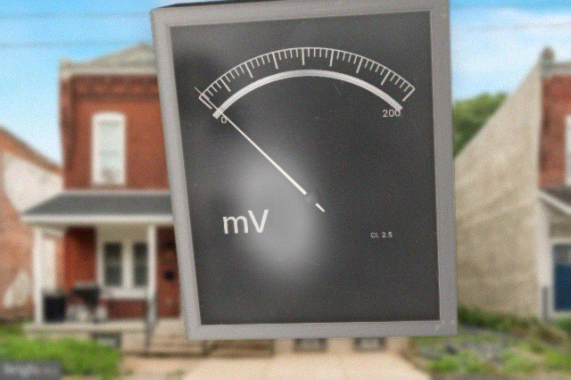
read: {"value": 5, "unit": "mV"}
